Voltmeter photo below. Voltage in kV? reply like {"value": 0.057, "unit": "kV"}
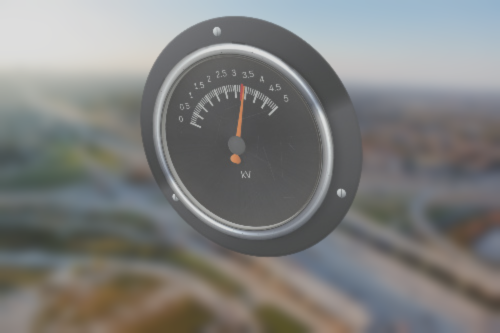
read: {"value": 3.5, "unit": "kV"}
